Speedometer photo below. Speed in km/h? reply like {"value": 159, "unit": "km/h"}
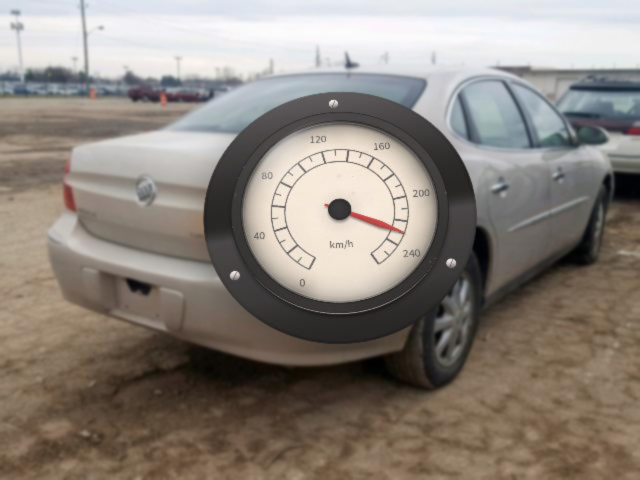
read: {"value": 230, "unit": "km/h"}
